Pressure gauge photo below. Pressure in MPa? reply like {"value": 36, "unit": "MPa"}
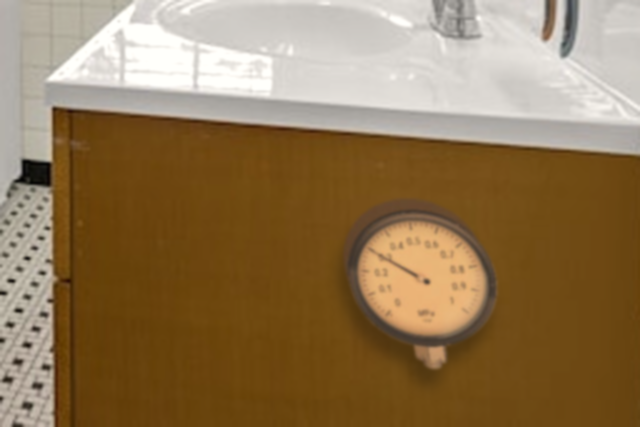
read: {"value": 0.3, "unit": "MPa"}
